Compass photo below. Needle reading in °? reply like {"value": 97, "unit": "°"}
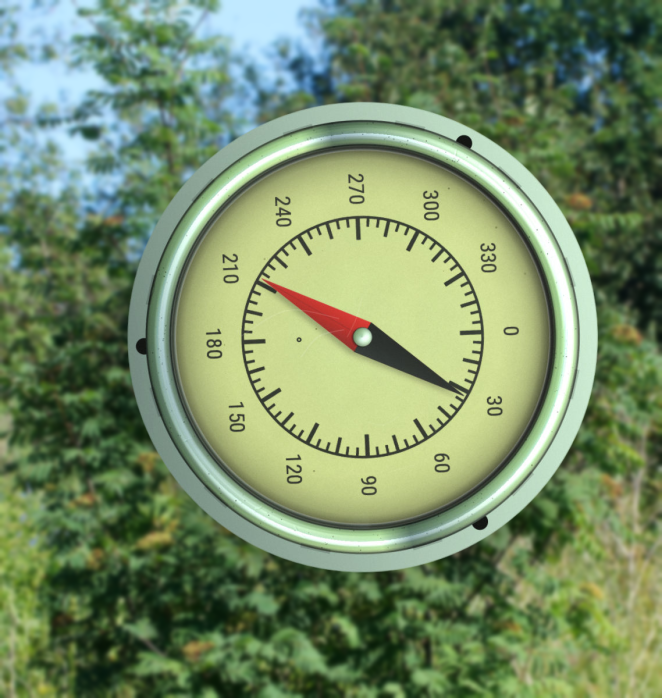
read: {"value": 212.5, "unit": "°"}
